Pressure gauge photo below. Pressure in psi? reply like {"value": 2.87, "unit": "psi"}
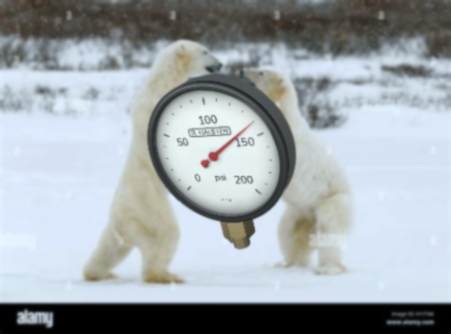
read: {"value": 140, "unit": "psi"}
